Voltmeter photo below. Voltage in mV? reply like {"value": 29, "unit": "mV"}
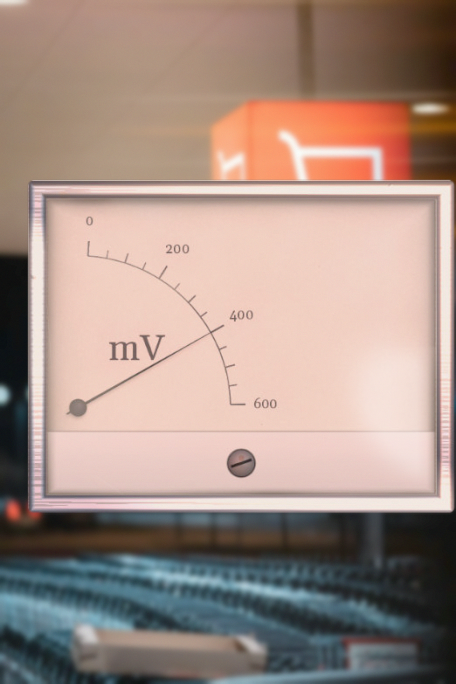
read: {"value": 400, "unit": "mV"}
